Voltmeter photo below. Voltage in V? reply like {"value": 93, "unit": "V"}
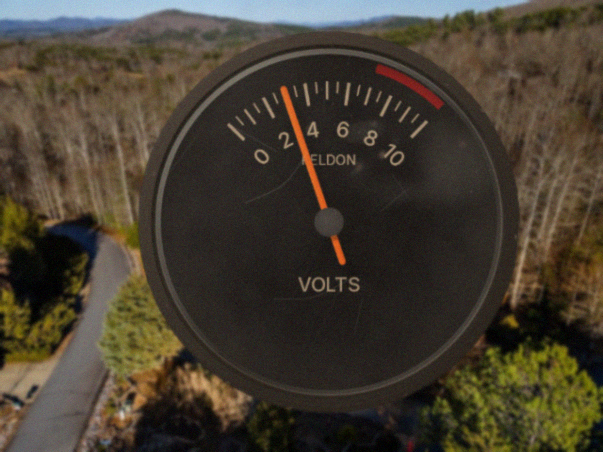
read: {"value": 3, "unit": "V"}
